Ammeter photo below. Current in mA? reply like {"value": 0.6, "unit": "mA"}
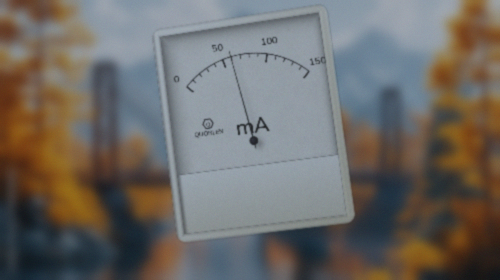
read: {"value": 60, "unit": "mA"}
